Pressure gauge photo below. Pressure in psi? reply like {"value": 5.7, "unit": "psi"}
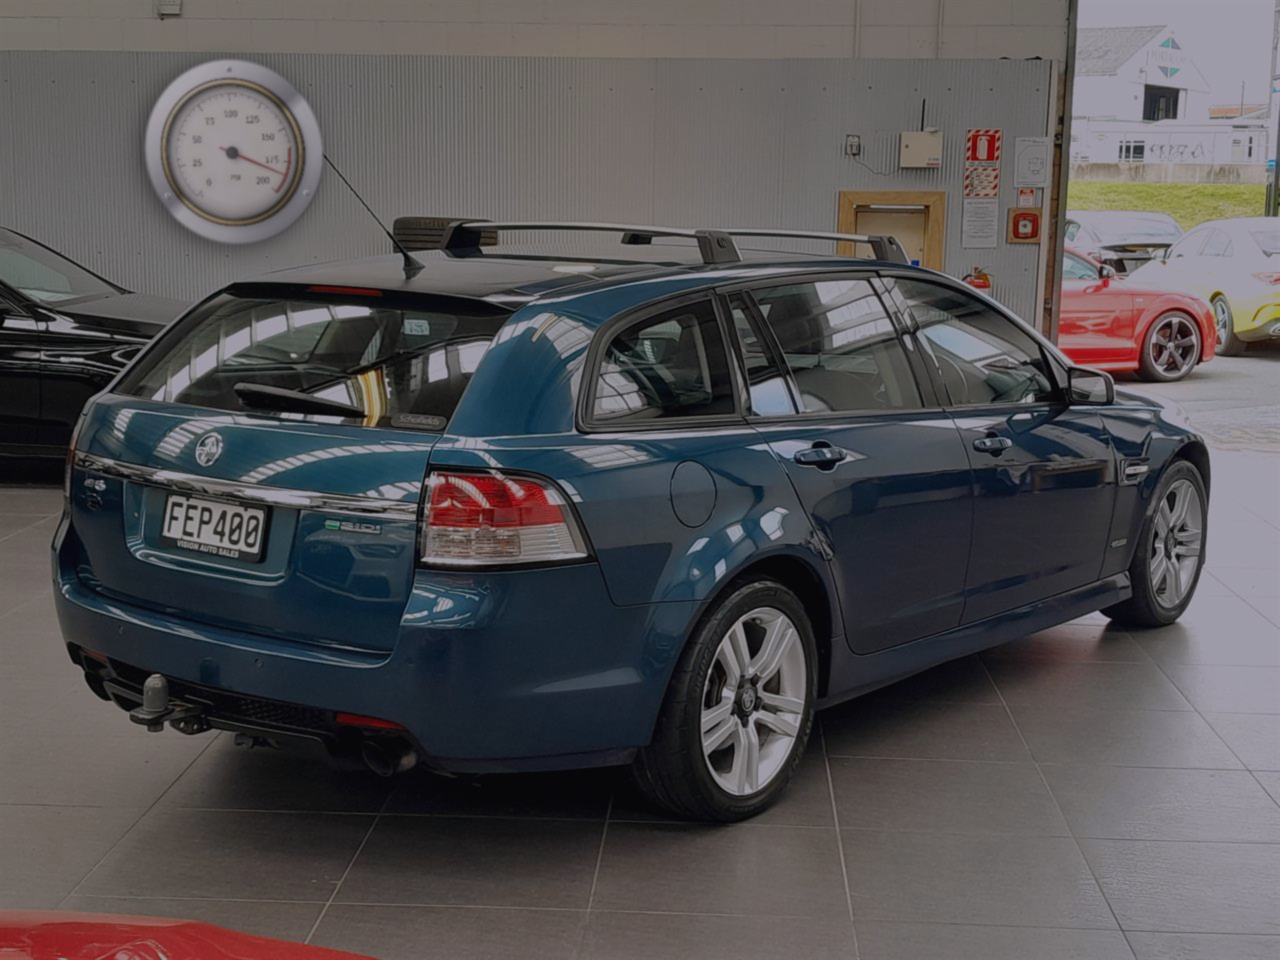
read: {"value": 185, "unit": "psi"}
